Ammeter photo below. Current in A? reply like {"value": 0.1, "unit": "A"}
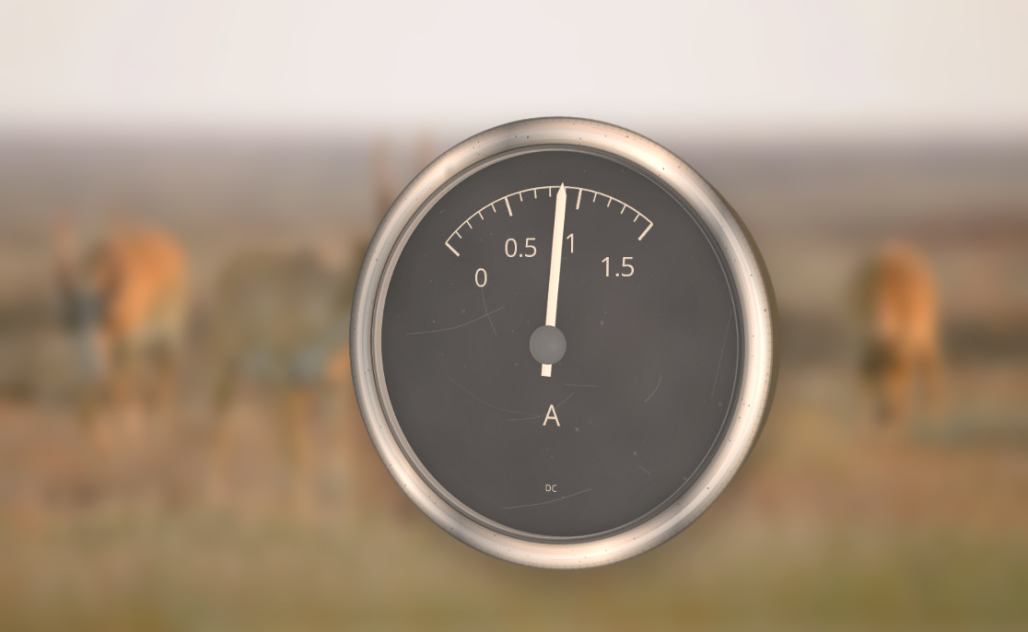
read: {"value": 0.9, "unit": "A"}
